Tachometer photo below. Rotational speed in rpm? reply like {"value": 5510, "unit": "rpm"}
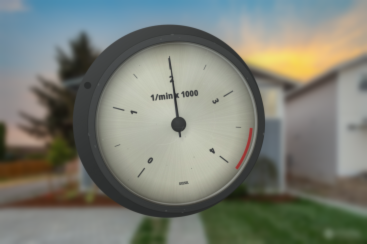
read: {"value": 2000, "unit": "rpm"}
